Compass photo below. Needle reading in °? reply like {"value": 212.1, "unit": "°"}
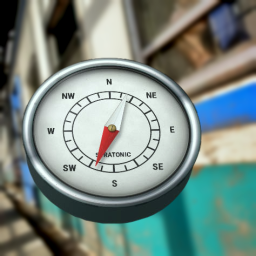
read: {"value": 202.5, "unit": "°"}
